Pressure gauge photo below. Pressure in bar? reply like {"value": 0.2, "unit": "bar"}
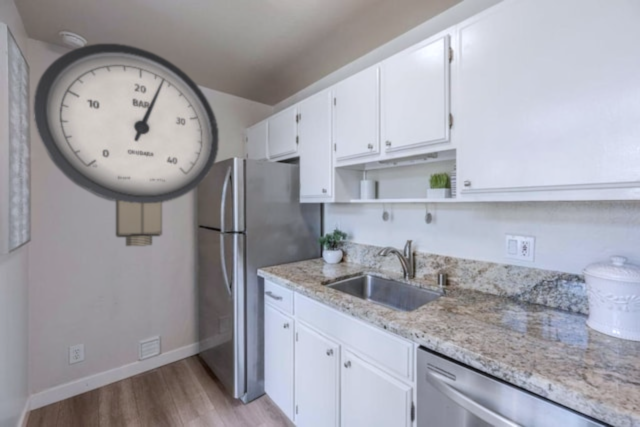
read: {"value": 23, "unit": "bar"}
